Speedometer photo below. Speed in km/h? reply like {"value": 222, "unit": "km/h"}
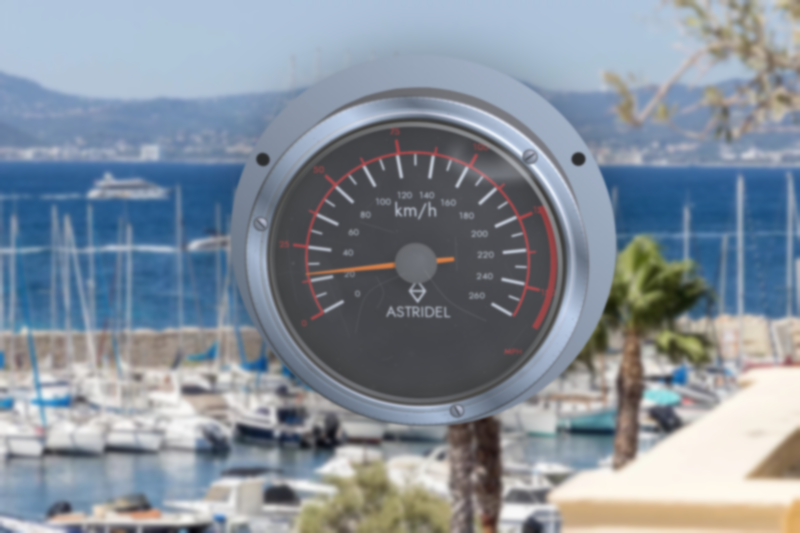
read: {"value": 25, "unit": "km/h"}
